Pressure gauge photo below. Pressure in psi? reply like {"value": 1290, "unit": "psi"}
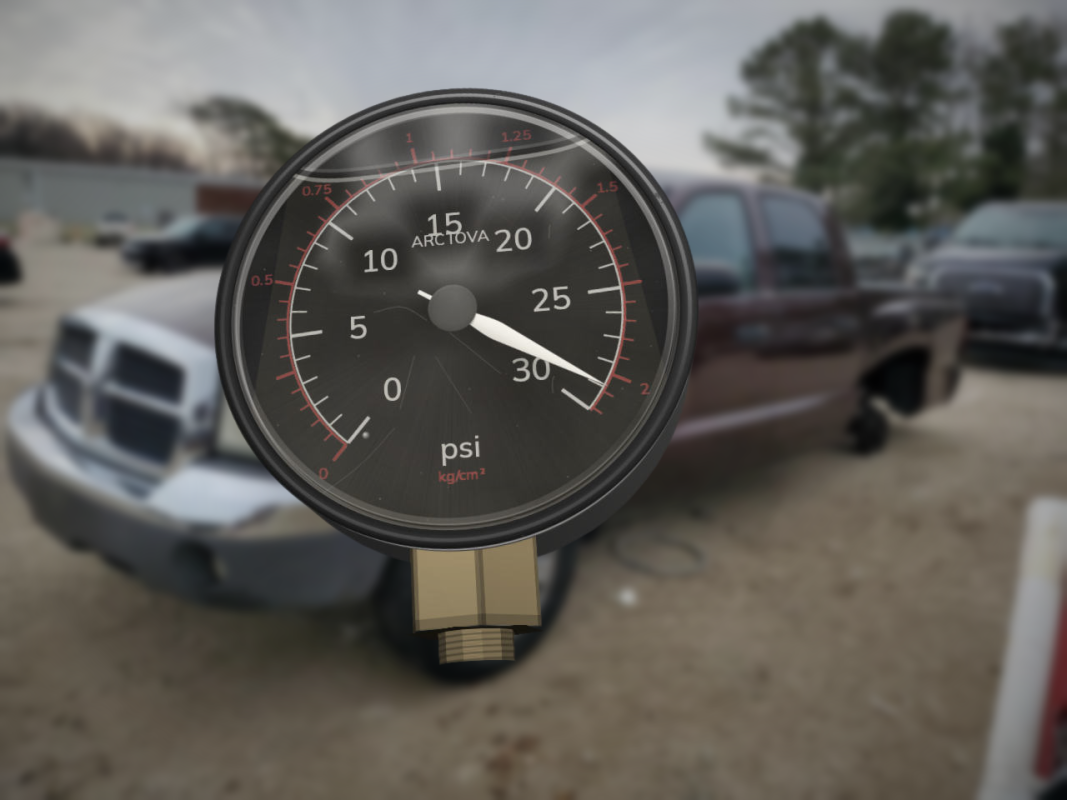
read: {"value": 29, "unit": "psi"}
